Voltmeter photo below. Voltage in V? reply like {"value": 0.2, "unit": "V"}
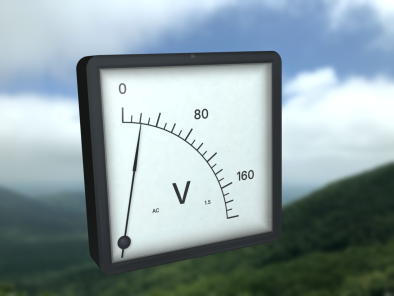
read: {"value": 20, "unit": "V"}
